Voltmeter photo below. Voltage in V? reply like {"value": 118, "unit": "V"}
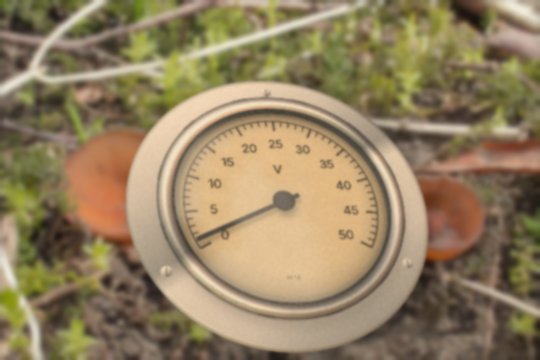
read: {"value": 1, "unit": "V"}
